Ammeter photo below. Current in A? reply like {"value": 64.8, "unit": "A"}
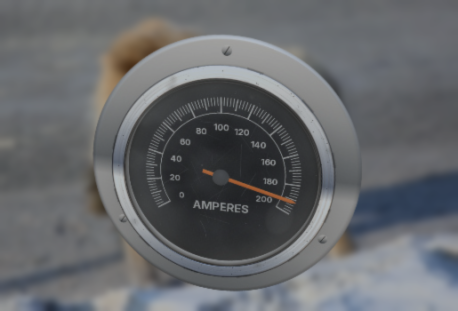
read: {"value": 190, "unit": "A"}
